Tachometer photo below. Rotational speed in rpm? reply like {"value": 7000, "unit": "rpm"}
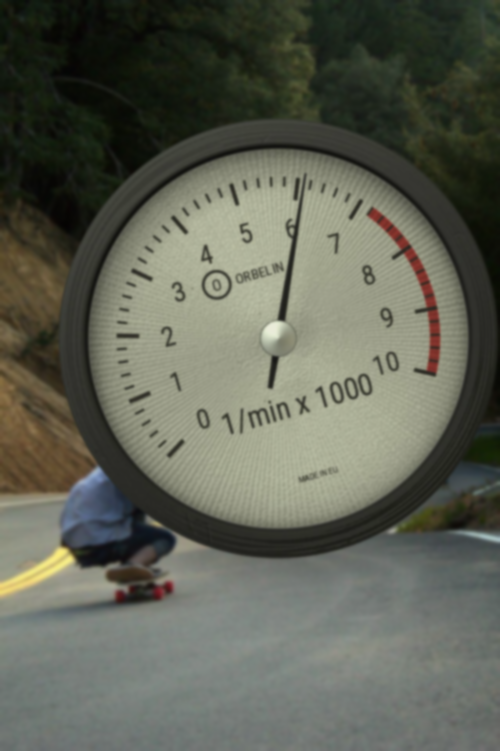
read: {"value": 6100, "unit": "rpm"}
